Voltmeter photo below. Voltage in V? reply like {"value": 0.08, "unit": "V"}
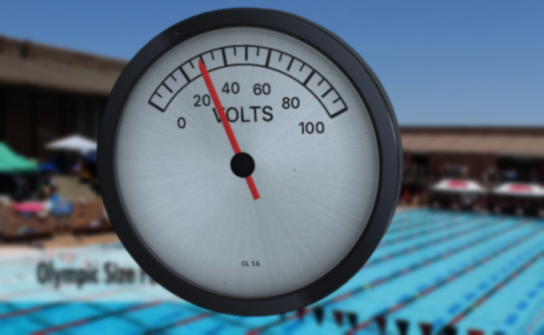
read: {"value": 30, "unit": "V"}
